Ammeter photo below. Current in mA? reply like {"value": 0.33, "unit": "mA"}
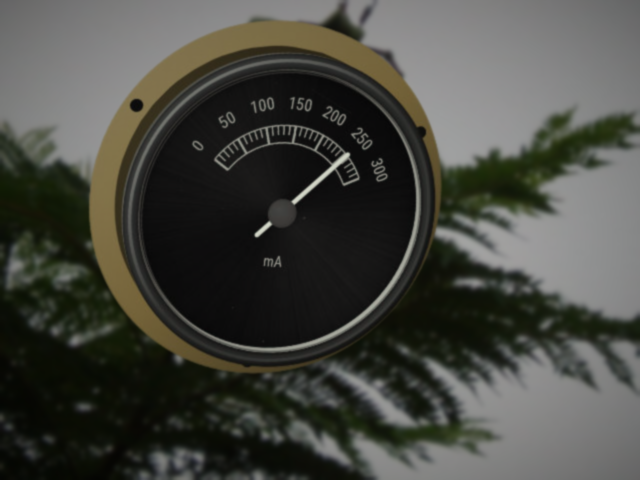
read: {"value": 250, "unit": "mA"}
